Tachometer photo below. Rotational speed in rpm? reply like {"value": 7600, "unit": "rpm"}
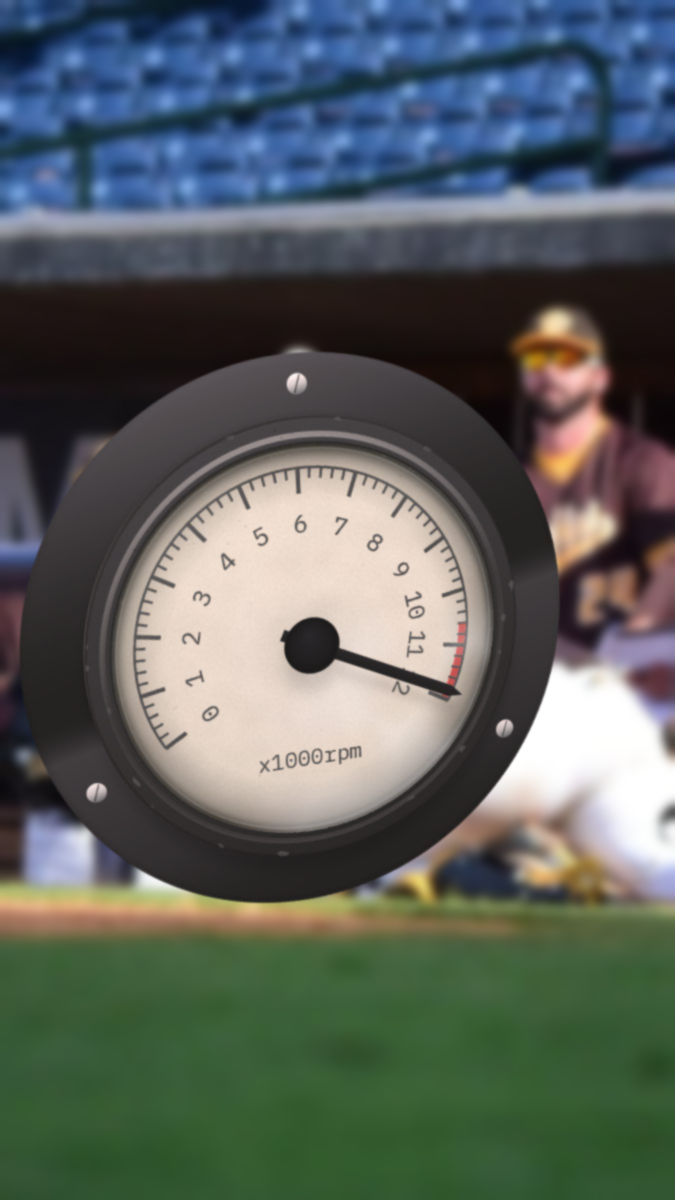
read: {"value": 11800, "unit": "rpm"}
